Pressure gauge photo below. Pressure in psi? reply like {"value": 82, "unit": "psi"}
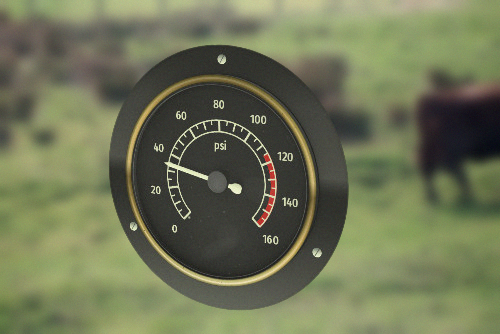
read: {"value": 35, "unit": "psi"}
